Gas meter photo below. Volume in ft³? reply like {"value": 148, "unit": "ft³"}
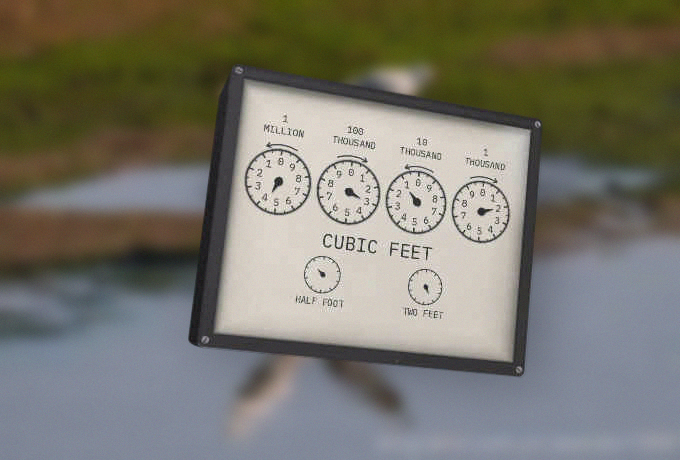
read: {"value": 431200, "unit": "ft³"}
